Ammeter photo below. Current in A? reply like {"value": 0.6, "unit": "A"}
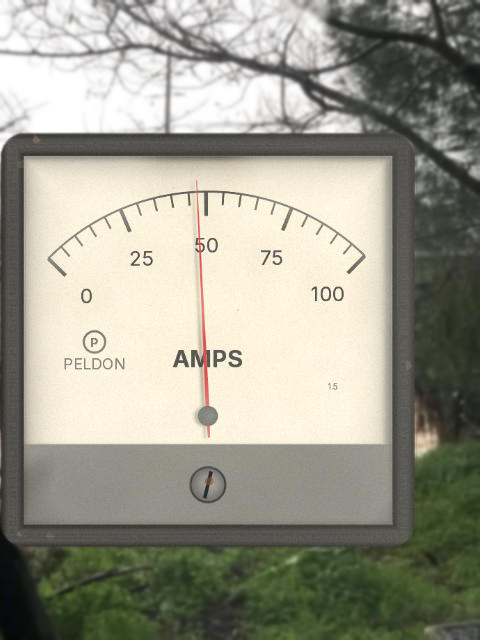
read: {"value": 47.5, "unit": "A"}
